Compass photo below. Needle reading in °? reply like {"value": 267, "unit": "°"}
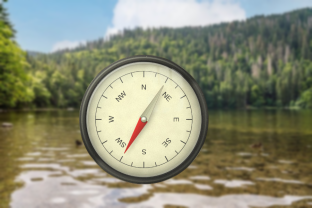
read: {"value": 210, "unit": "°"}
